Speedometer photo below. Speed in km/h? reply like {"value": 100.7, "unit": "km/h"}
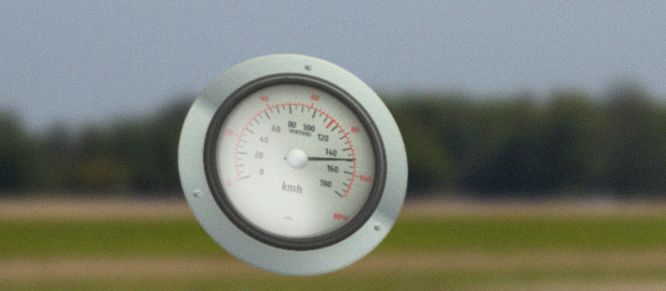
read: {"value": 150, "unit": "km/h"}
